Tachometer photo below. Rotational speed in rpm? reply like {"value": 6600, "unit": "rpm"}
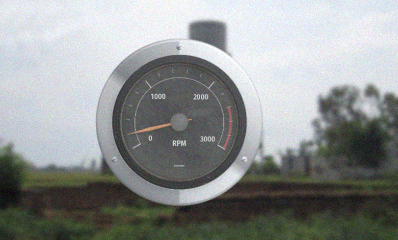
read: {"value": 200, "unit": "rpm"}
